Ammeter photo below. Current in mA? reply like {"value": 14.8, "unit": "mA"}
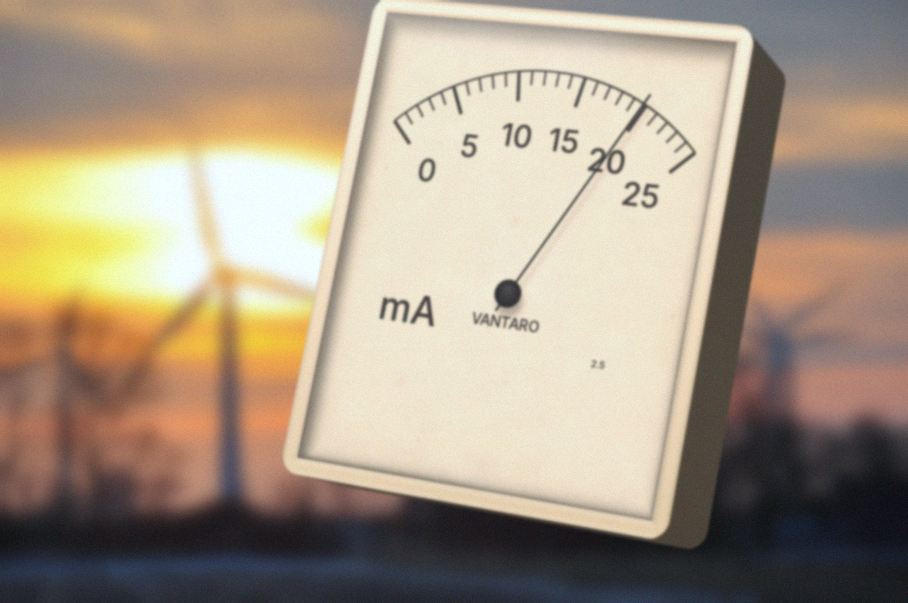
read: {"value": 20, "unit": "mA"}
